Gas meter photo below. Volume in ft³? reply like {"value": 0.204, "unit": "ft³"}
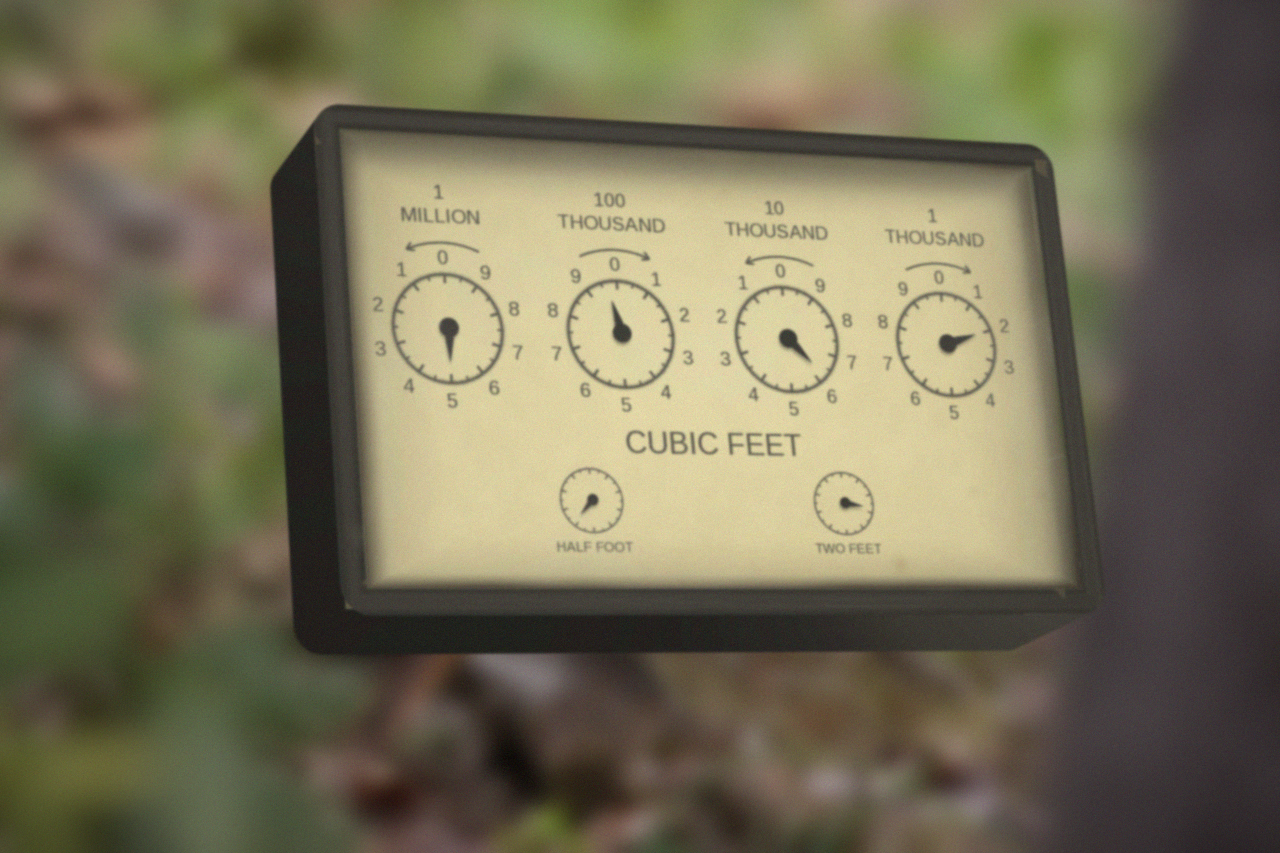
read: {"value": 496200, "unit": "ft³"}
